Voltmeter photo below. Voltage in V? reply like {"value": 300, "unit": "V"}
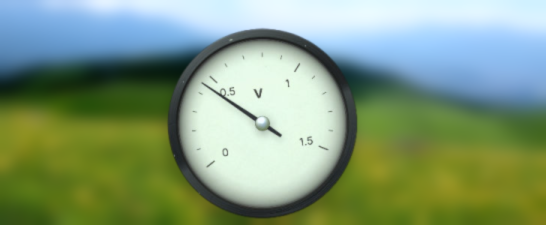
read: {"value": 0.45, "unit": "V"}
